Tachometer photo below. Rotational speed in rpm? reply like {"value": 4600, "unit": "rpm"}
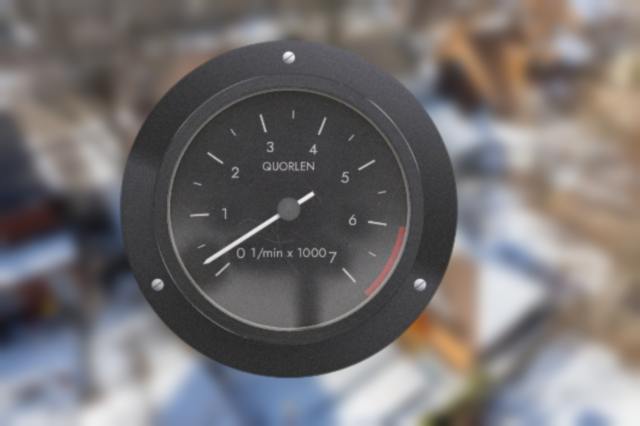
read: {"value": 250, "unit": "rpm"}
